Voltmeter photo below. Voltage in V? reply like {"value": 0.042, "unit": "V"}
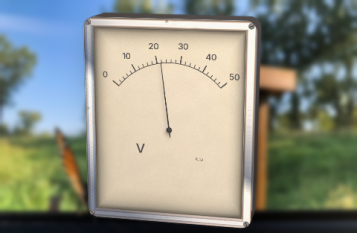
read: {"value": 22, "unit": "V"}
